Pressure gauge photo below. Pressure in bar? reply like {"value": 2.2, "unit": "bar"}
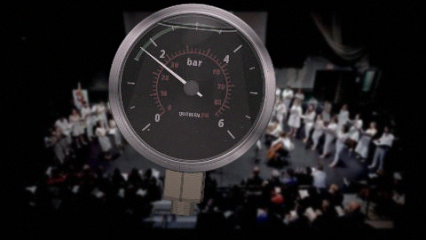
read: {"value": 1.75, "unit": "bar"}
